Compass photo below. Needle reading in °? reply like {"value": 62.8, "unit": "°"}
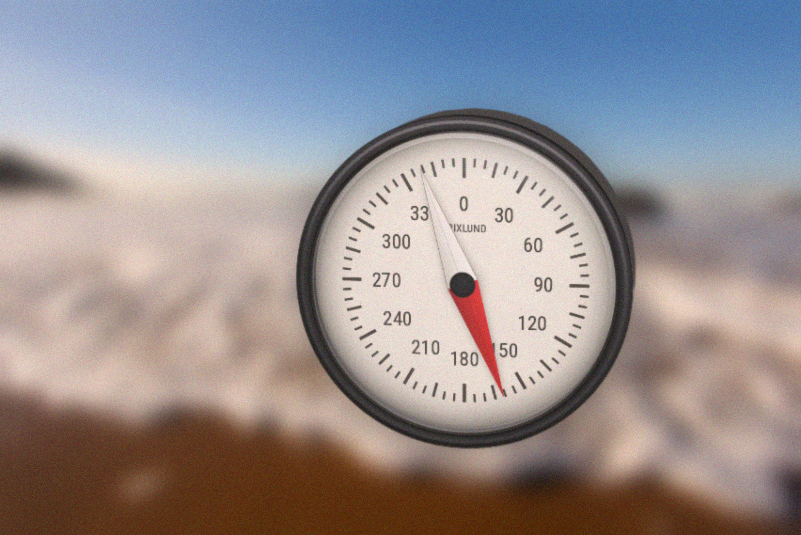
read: {"value": 160, "unit": "°"}
